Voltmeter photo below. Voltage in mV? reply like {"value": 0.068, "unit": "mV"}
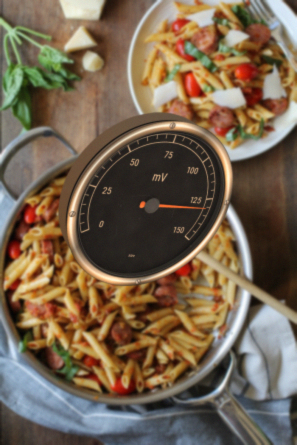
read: {"value": 130, "unit": "mV"}
